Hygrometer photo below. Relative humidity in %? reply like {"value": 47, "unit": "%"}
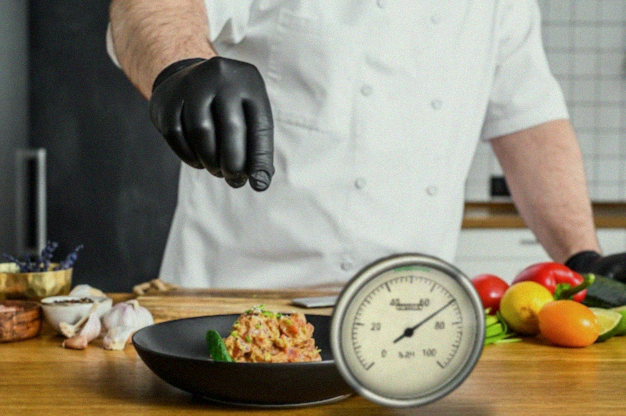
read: {"value": 70, "unit": "%"}
